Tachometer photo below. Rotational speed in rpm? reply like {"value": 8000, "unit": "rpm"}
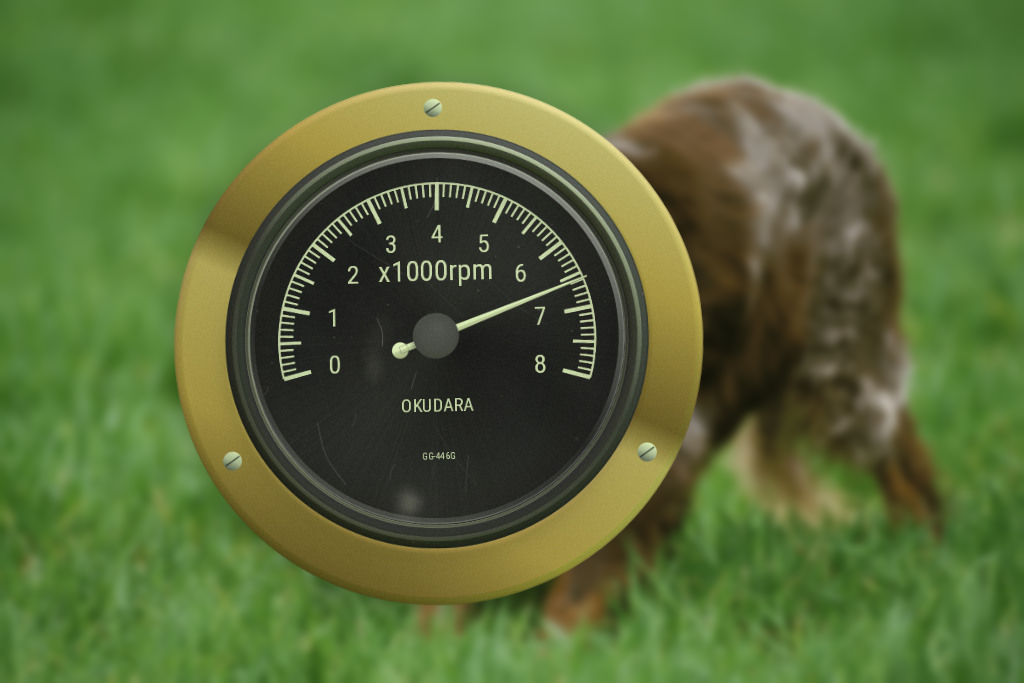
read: {"value": 6600, "unit": "rpm"}
